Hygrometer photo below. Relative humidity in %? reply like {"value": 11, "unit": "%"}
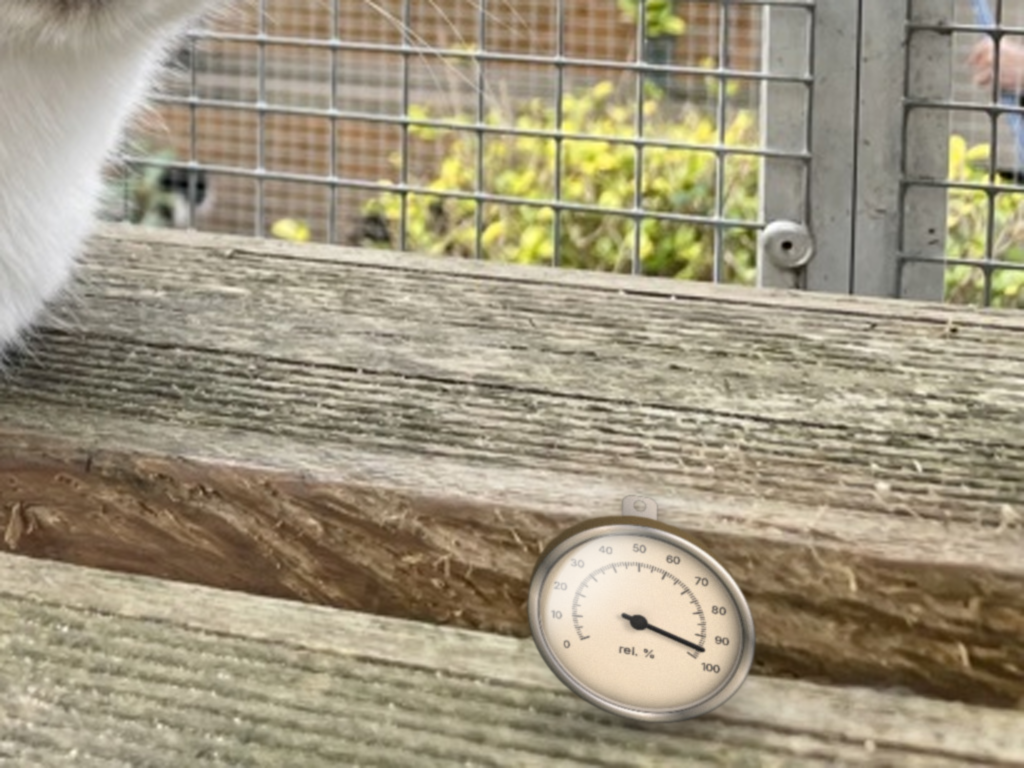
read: {"value": 95, "unit": "%"}
